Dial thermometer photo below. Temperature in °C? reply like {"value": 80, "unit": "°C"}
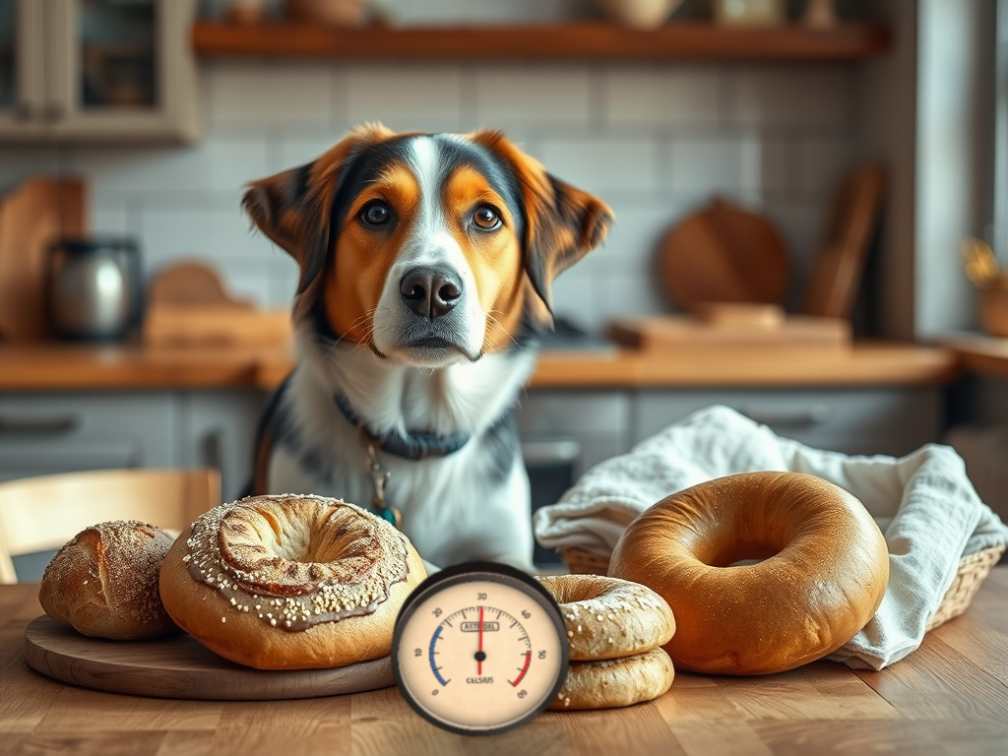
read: {"value": 30, "unit": "°C"}
